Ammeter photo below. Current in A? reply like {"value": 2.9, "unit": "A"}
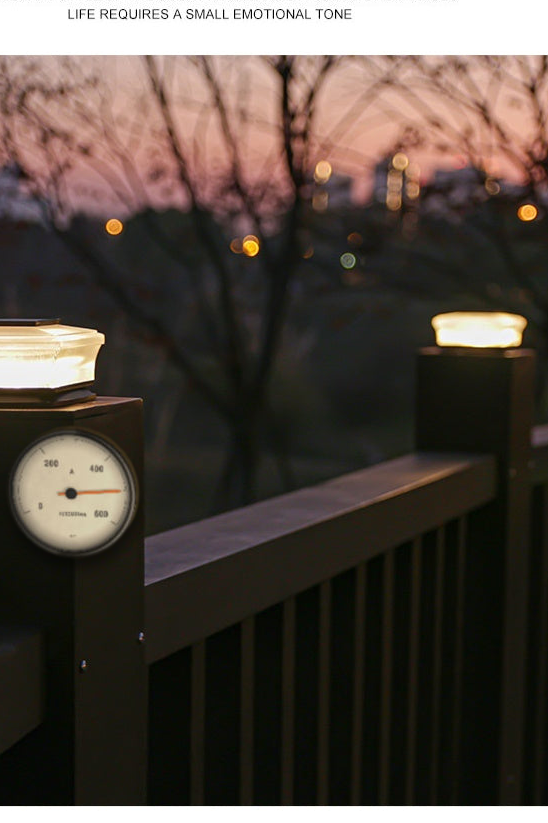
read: {"value": 500, "unit": "A"}
